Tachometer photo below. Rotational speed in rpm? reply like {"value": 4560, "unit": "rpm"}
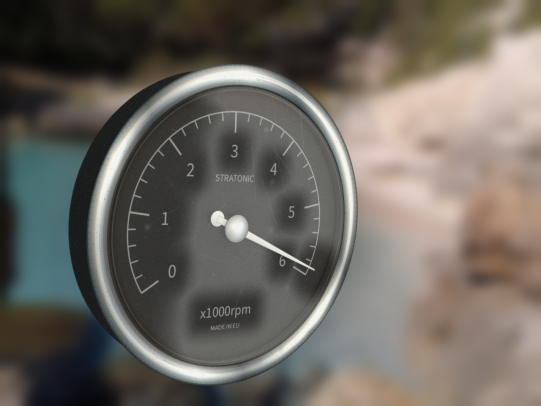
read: {"value": 5900, "unit": "rpm"}
